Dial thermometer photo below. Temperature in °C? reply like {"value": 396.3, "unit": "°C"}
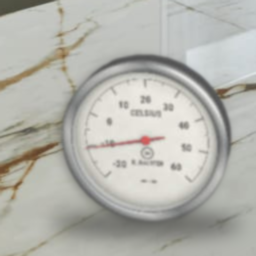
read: {"value": -10, "unit": "°C"}
